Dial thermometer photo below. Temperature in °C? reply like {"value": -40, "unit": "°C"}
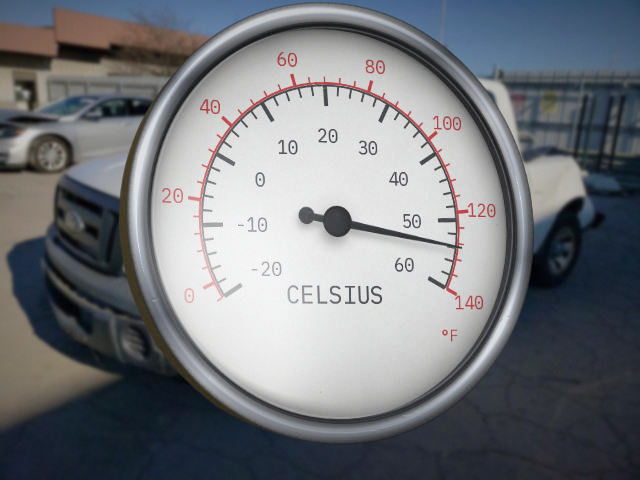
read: {"value": 54, "unit": "°C"}
